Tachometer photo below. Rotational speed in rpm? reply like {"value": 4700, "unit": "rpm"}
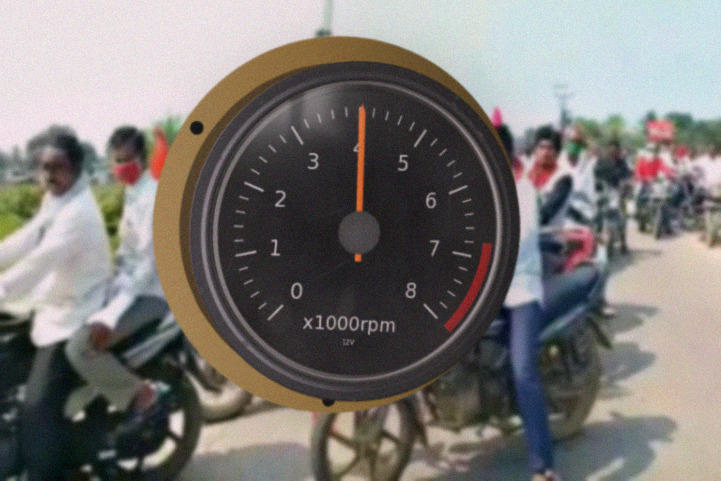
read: {"value": 4000, "unit": "rpm"}
